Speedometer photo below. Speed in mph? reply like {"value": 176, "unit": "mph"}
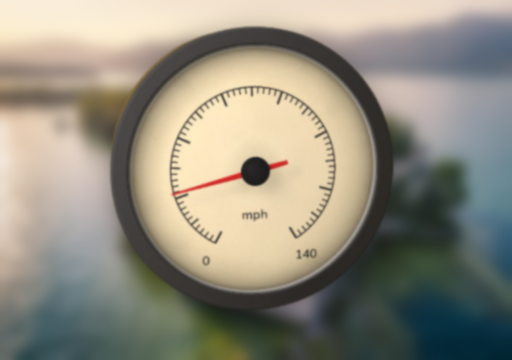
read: {"value": 22, "unit": "mph"}
